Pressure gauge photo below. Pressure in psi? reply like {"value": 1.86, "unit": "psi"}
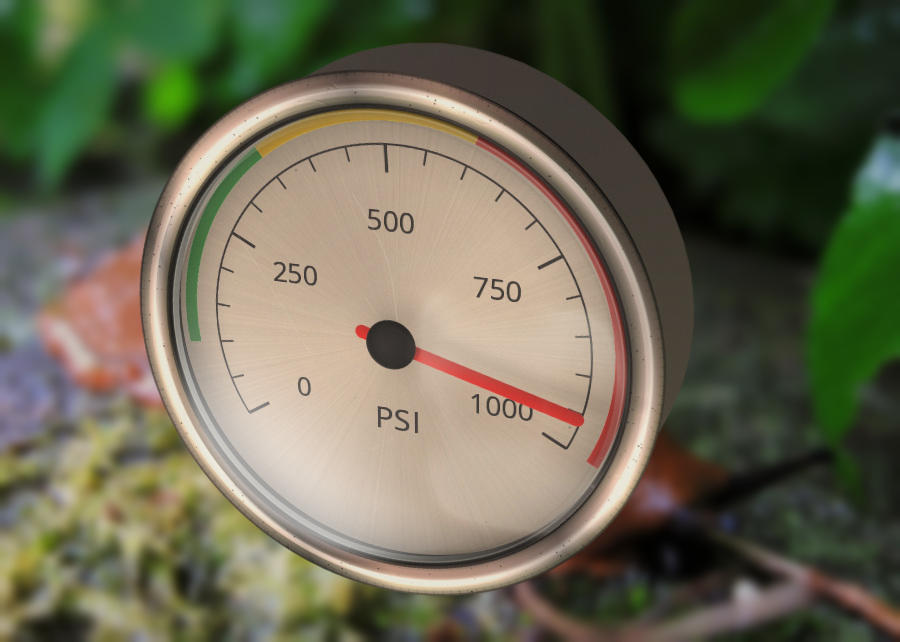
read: {"value": 950, "unit": "psi"}
